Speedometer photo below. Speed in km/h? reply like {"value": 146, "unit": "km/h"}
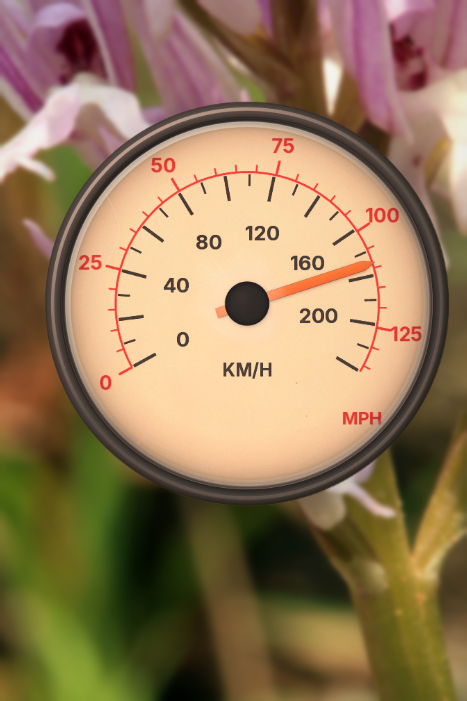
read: {"value": 175, "unit": "km/h"}
